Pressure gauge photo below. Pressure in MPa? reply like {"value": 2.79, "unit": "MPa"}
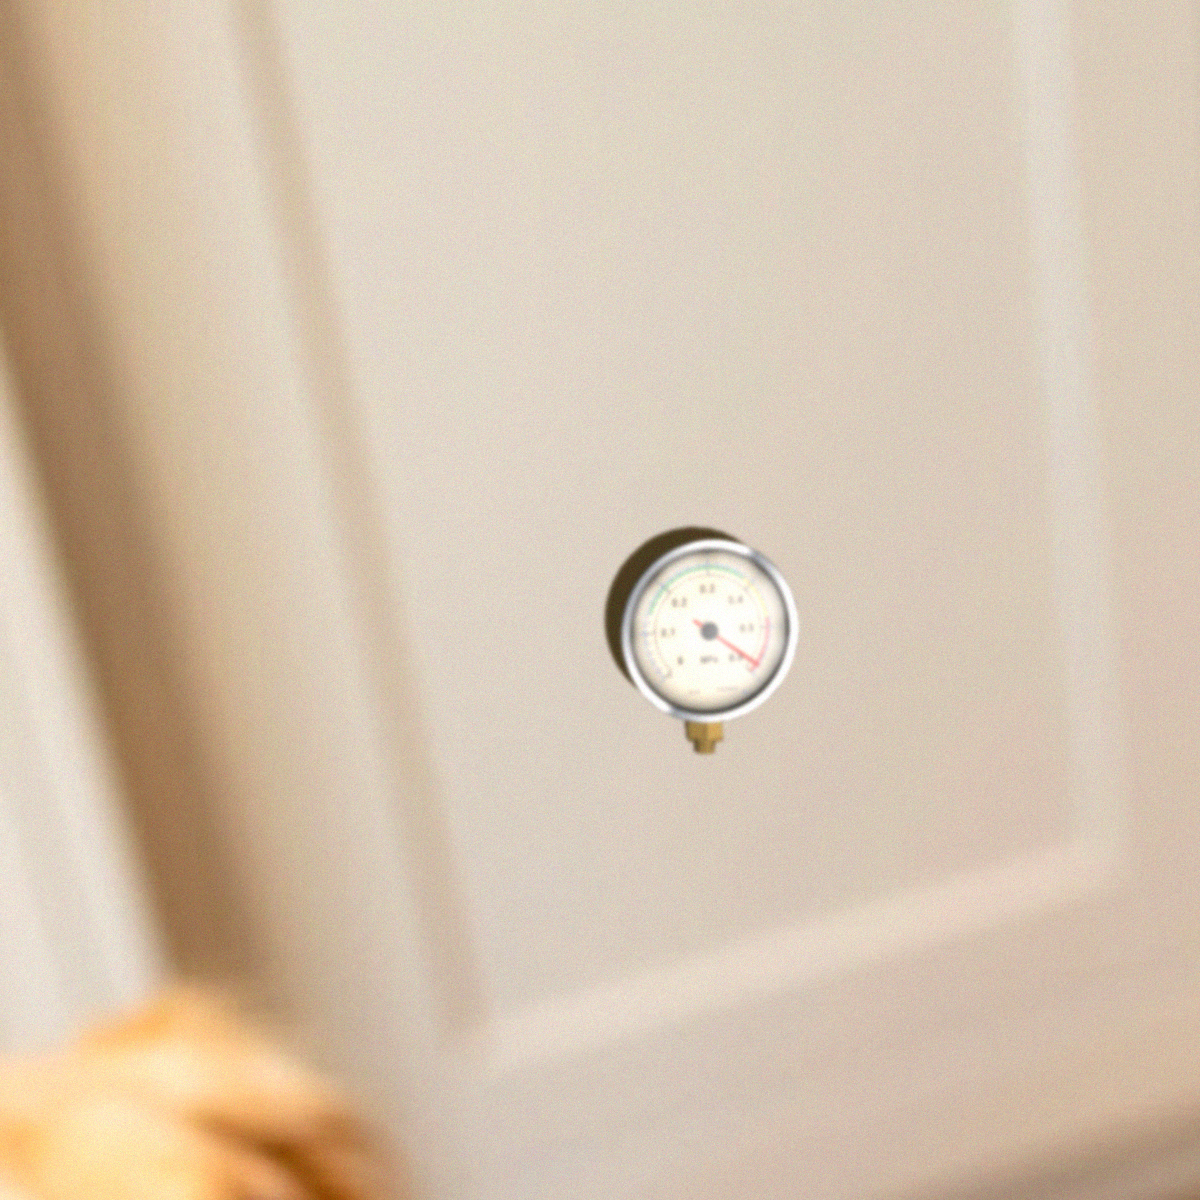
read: {"value": 0.58, "unit": "MPa"}
